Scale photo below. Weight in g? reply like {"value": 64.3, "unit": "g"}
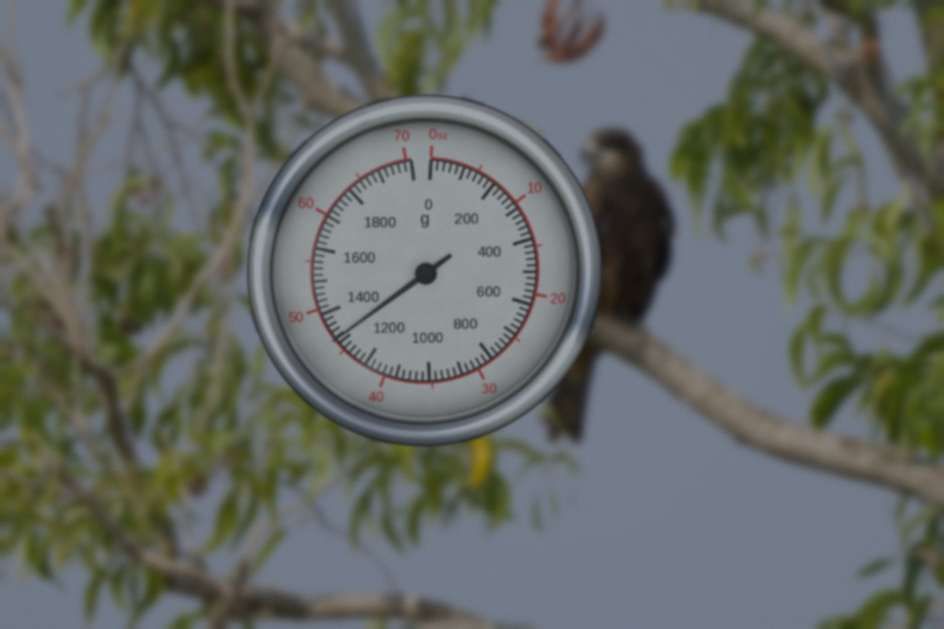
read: {"value": 1320, "unit": "g"}
